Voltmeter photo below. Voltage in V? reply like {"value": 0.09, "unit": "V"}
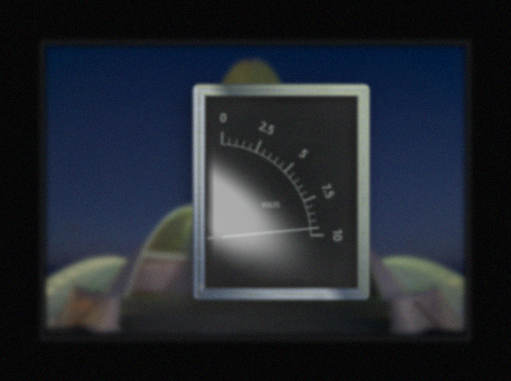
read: {"value": 9.5, "unit": "V"}
